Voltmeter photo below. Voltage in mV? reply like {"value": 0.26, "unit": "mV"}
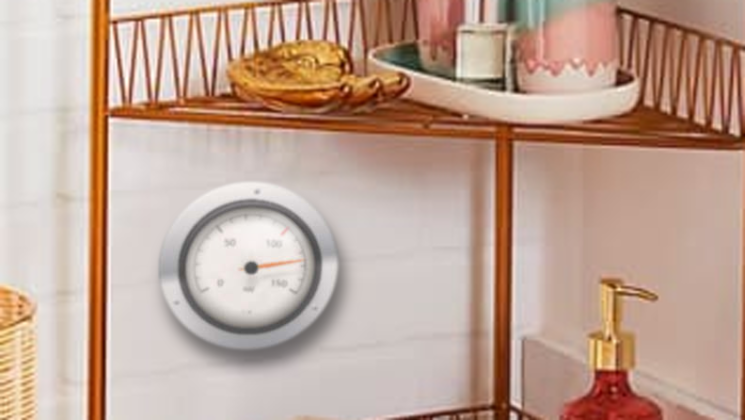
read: {"value": 125, "unit": "mV"}
